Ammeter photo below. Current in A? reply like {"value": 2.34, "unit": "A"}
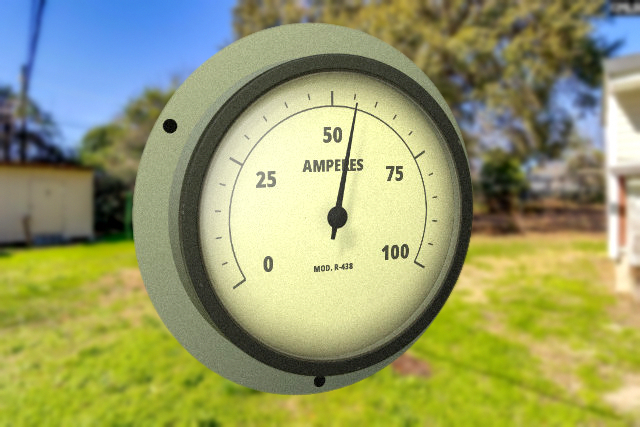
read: {"value": 55, "unit": "A"}
